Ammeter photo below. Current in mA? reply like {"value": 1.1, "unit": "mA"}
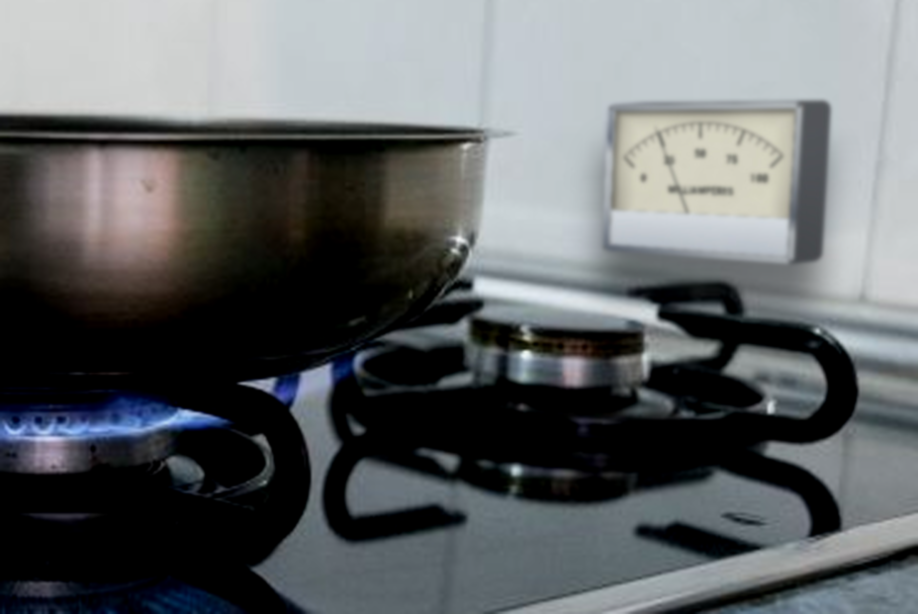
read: {"value": 25, "unit": "mA"}
